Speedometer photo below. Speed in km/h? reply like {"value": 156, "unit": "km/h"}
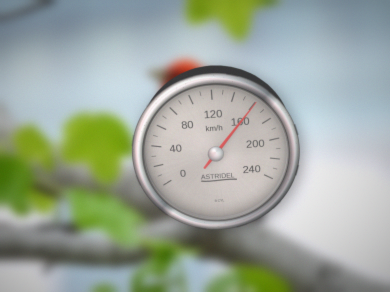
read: {"value": 160, "unit": "km/h"}
